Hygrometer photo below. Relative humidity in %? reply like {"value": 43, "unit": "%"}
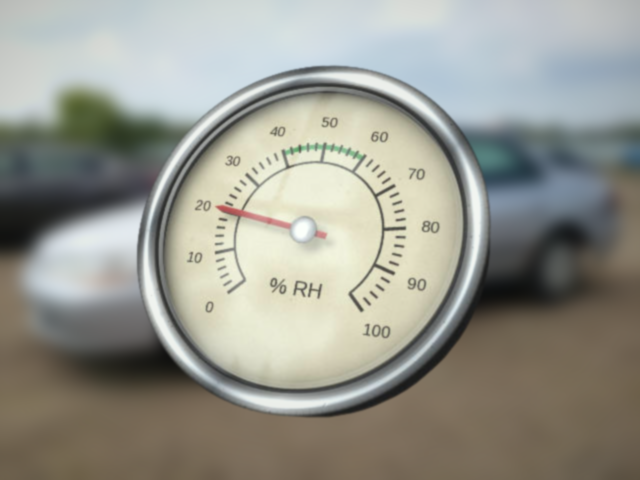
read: {"value": 20, "unit": "%"}
